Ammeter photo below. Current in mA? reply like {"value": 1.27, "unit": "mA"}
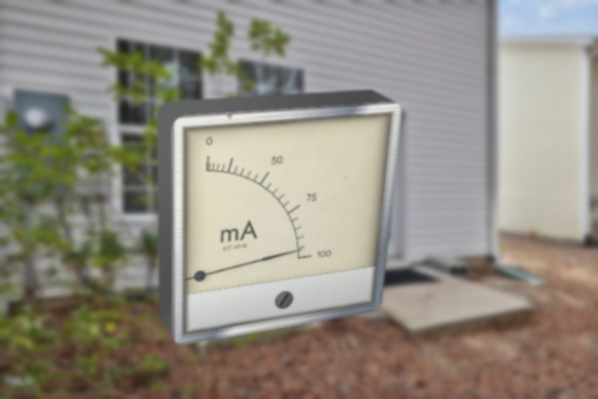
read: {"value": 95, "unit": "mA"}
